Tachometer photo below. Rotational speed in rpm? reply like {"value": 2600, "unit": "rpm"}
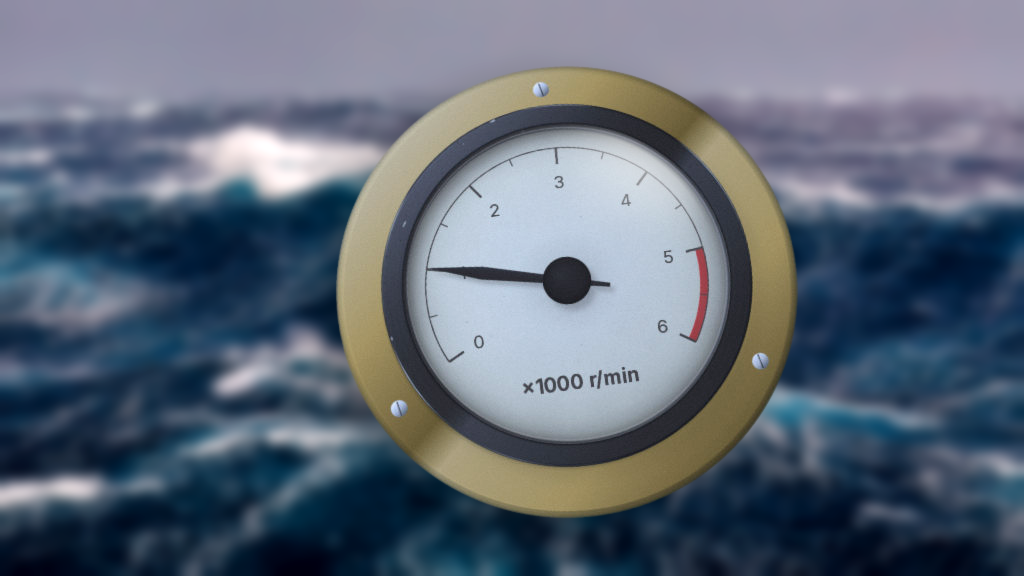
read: {"value": 1000, "unit": "rpm"}
